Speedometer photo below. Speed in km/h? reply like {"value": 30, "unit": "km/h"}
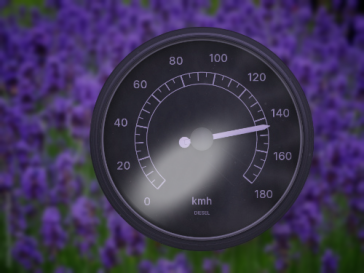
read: {"value": 145, "unit": "km/h"}
